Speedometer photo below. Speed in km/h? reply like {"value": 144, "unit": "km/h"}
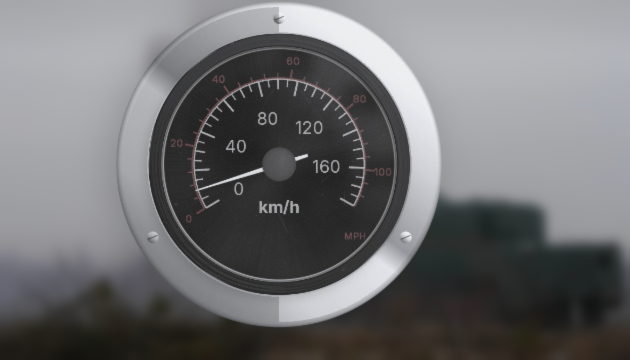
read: {"value": 10, "unit": "km/h"}
